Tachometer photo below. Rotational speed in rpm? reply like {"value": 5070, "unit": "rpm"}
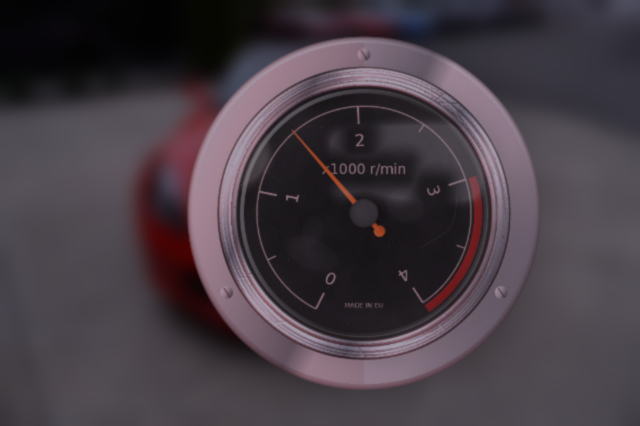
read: {"value": 1500, "unit": "rpm"}
